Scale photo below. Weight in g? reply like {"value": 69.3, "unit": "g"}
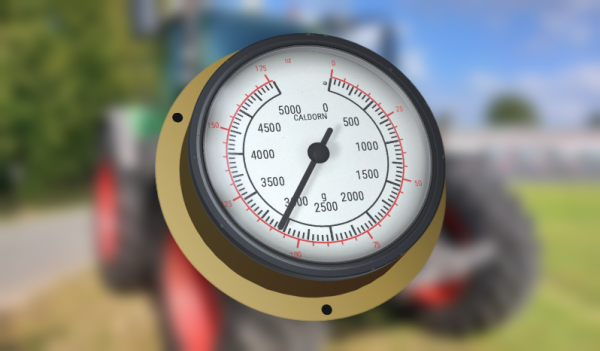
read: {"value": 3050, "unit": "g"}
